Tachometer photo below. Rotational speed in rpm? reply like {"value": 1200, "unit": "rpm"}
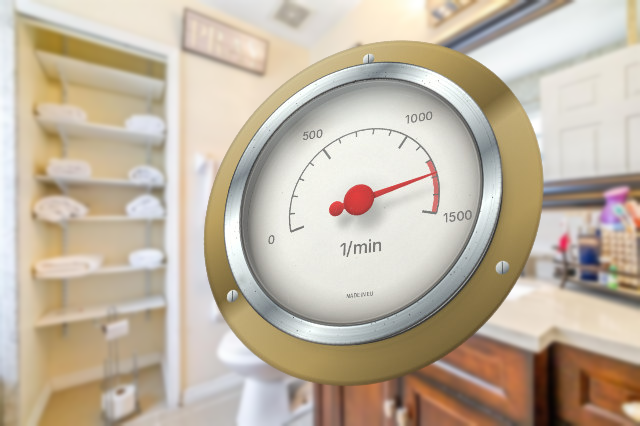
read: {"value": 1300, "unit": "rpm"}
